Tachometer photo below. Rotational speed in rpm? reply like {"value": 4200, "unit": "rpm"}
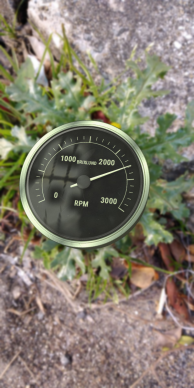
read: {"value": 2300, "unit": "rpm"}
